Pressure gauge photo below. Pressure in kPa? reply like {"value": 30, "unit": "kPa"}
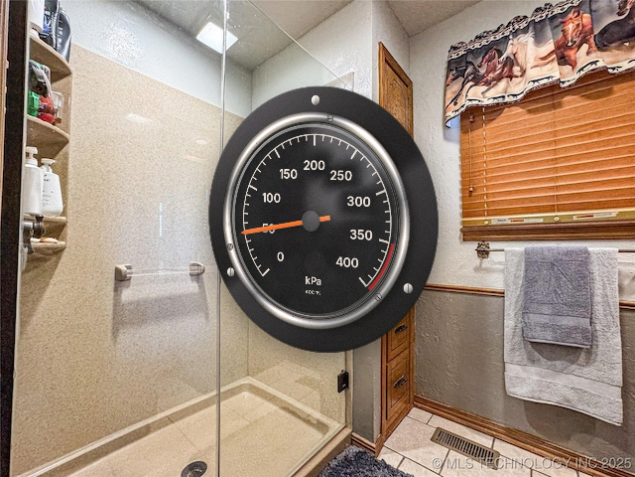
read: {"value": 50, "unit": "kPa"}
